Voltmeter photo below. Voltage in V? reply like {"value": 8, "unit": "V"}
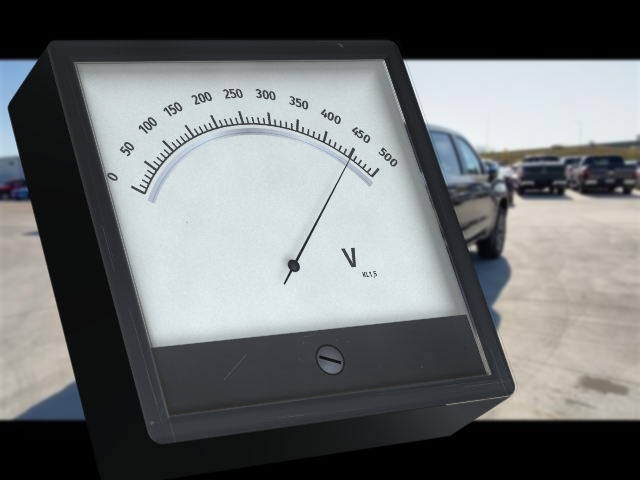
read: {"value": 450, "unit": "V"}
